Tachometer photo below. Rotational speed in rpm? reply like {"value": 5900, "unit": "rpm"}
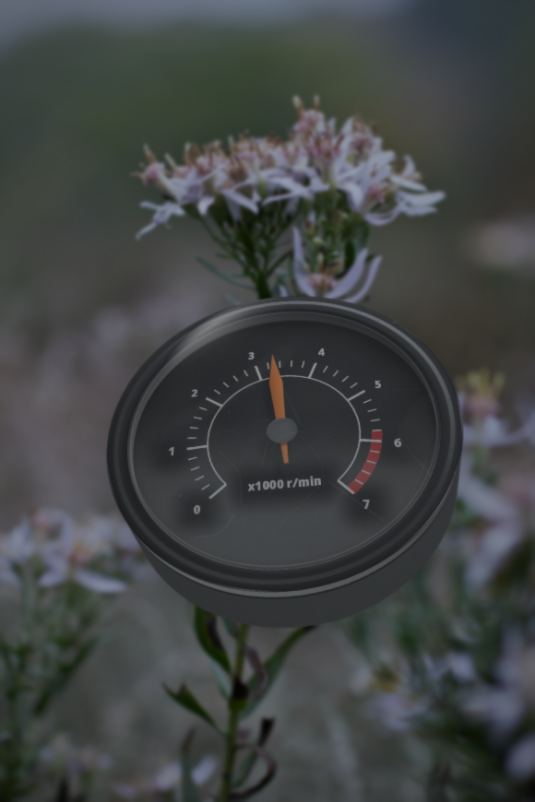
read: {"value": 3300, "unit": "rpm"}
